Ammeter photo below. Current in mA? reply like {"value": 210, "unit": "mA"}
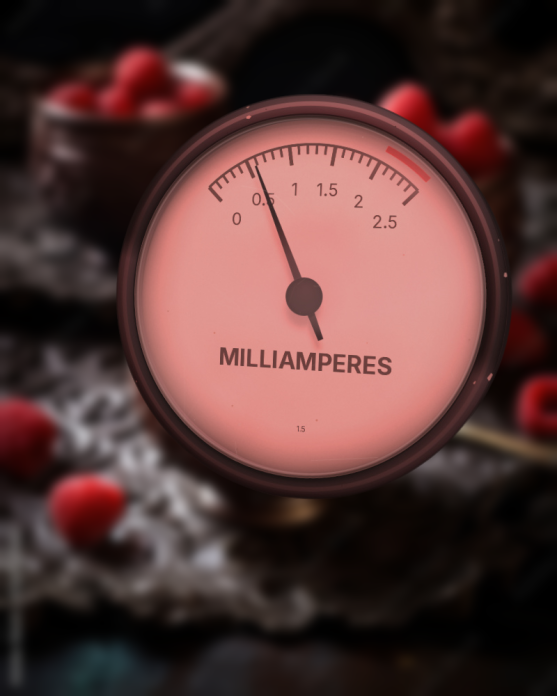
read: {"value": 0.6, "unit": "mA"}
